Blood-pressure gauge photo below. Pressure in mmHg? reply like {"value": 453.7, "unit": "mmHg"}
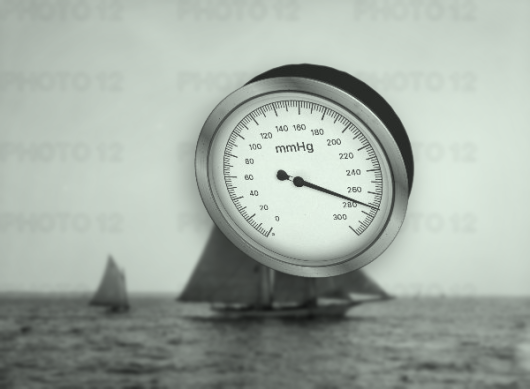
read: {"value": 270, "unit": "mmHg"}
